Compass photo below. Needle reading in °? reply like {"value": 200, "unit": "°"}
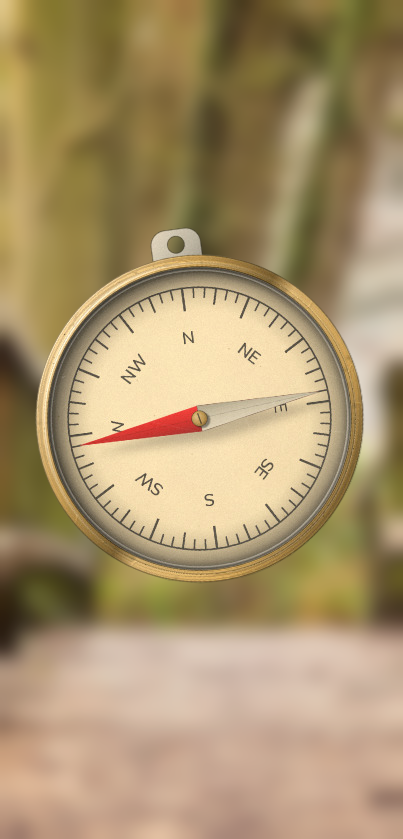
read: {"value": 265, "unit": "°"}
